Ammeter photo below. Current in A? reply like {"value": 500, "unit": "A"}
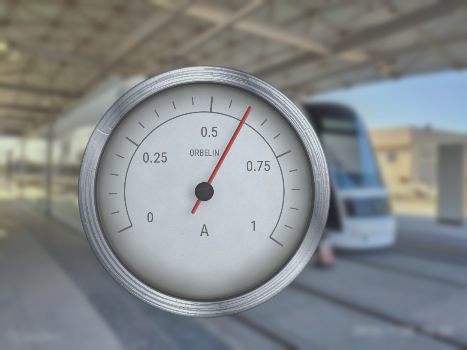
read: {"value": 0.6, "unit": "A"}
